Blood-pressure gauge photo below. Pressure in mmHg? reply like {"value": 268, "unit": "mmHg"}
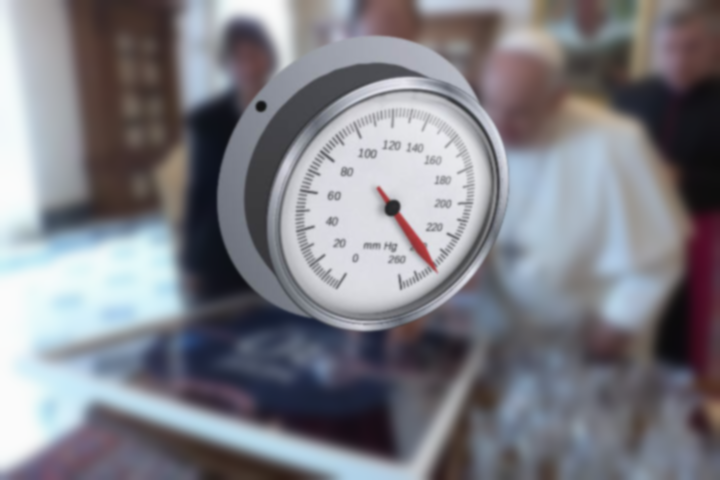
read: {"value": 240, "unit": "mmHg"}
